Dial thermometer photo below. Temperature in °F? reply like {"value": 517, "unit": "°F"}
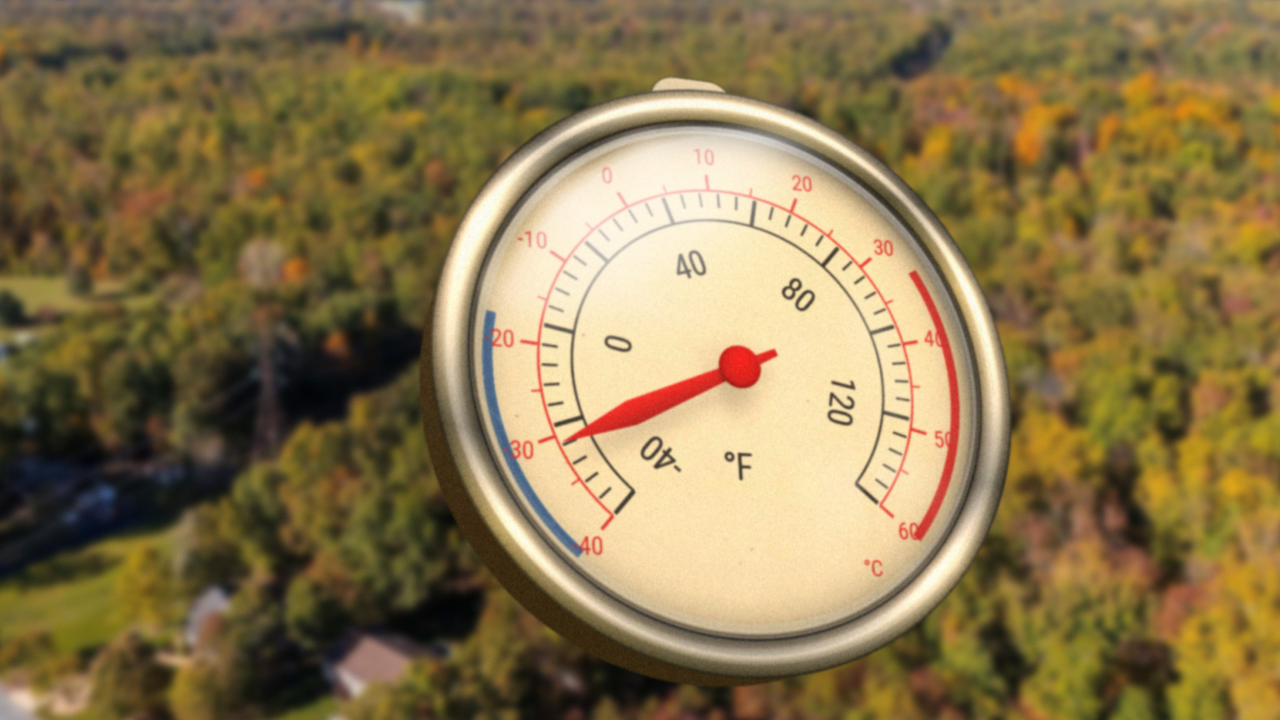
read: {"value": -24, "unit": "°F"}
